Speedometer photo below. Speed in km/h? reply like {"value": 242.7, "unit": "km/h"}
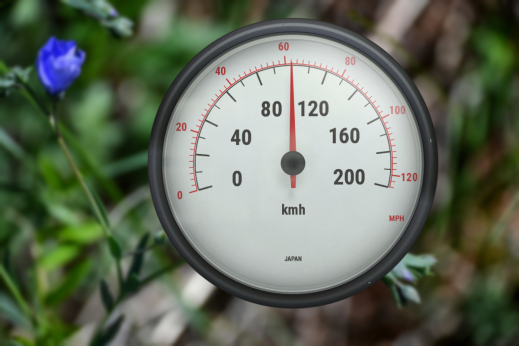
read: {"value": 100, "unit": "km/h"}
